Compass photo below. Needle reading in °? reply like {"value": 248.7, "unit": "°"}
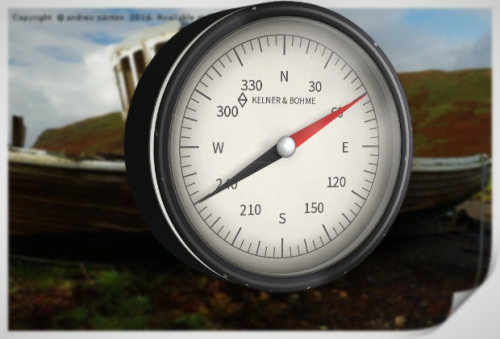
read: {"value": 60, "unit": "°"}
